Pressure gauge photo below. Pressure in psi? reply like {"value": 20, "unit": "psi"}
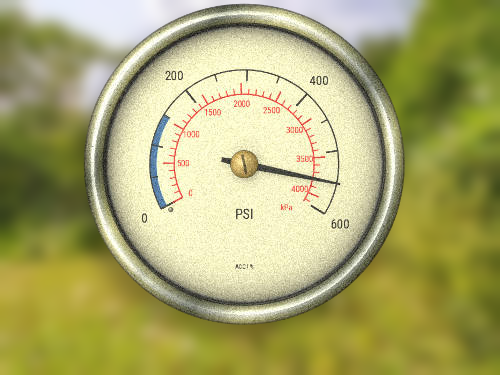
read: {"value": 550, "unit": "psi"}
